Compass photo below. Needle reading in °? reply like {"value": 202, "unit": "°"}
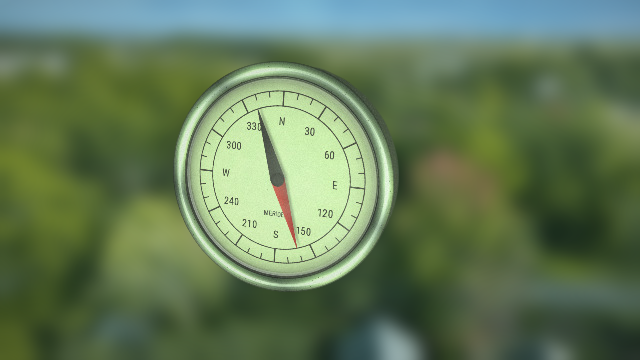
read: {"value": 160, "unit": "°"}
